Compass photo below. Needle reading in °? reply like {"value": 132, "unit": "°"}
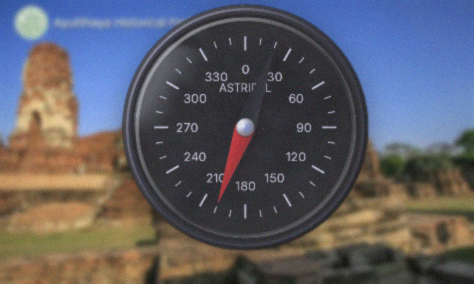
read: {"value": 200, "unit": "°"}
